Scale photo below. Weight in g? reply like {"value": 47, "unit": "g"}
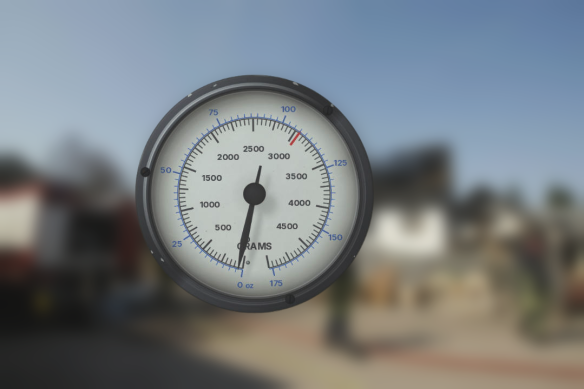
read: {"value": 50, "unit": "g"}
